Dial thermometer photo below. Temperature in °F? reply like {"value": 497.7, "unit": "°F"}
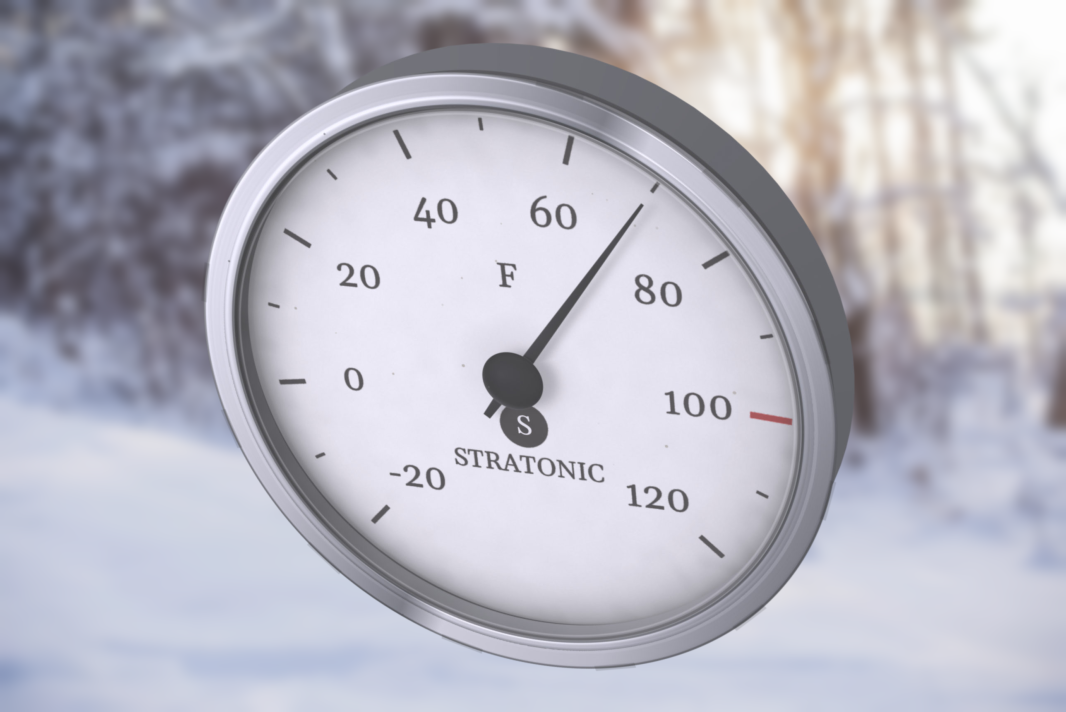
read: {"value": 70, "unit": "°F"}
